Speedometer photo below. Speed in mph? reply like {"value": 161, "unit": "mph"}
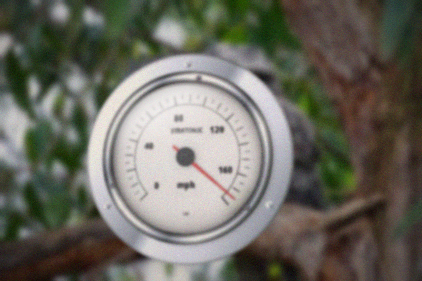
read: {"value": 175, "unit": "mph"}
